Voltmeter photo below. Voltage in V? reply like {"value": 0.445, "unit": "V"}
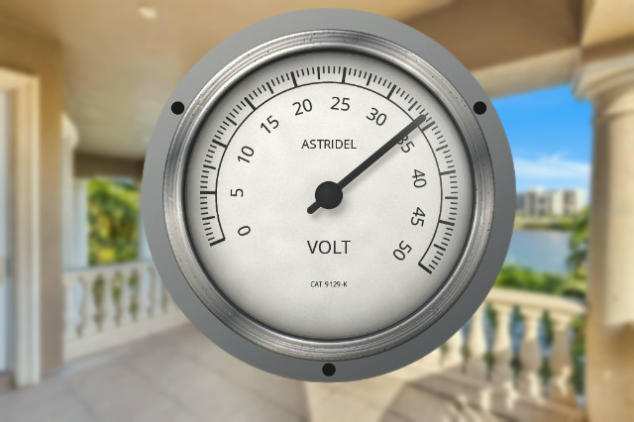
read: {"value": 34, "unit": "V"}
